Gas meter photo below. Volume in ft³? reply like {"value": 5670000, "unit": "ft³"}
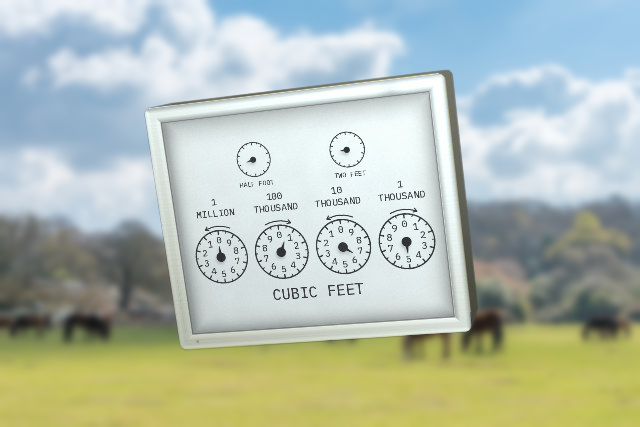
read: {"value": 6500, "unit": "ft³"}
